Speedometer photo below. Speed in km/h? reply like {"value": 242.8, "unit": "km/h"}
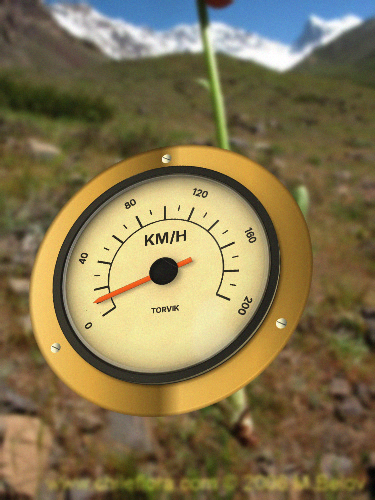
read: {"value": 10, "unit": "km/h"}
